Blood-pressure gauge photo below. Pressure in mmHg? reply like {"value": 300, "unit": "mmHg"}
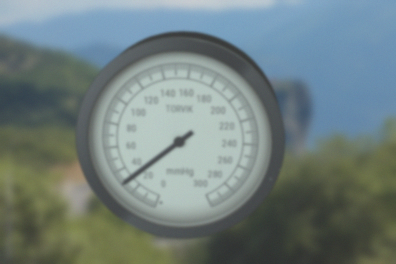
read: {"value": 30, "unit": "mmHg"}
